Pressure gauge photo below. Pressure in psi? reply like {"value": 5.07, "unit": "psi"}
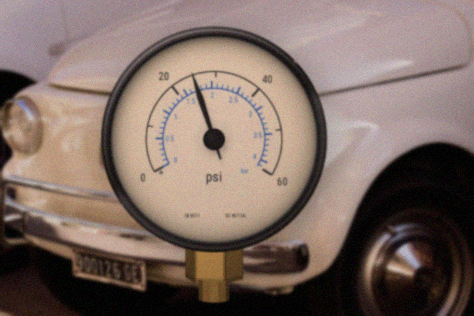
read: {"value": 25, "unit": "psi"}
